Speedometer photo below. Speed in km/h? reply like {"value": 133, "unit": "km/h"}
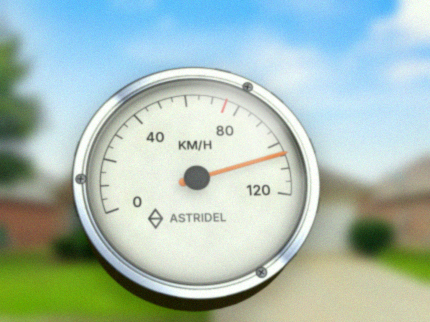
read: {"value": 105, "unit": "km/h"}
